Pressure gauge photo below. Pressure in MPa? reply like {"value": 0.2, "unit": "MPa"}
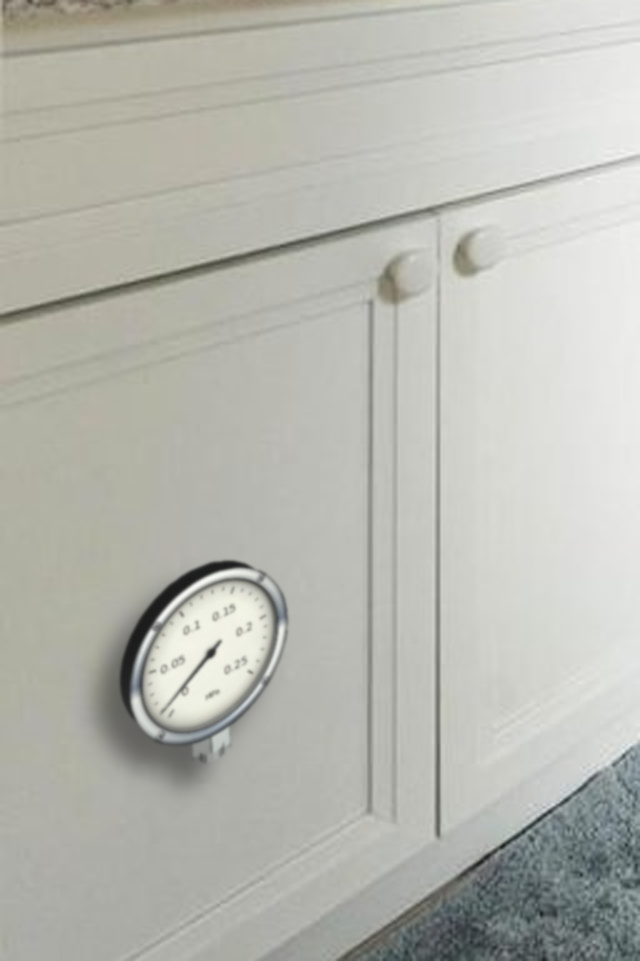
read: {"value": 0.01, "unit": "MPa"}
